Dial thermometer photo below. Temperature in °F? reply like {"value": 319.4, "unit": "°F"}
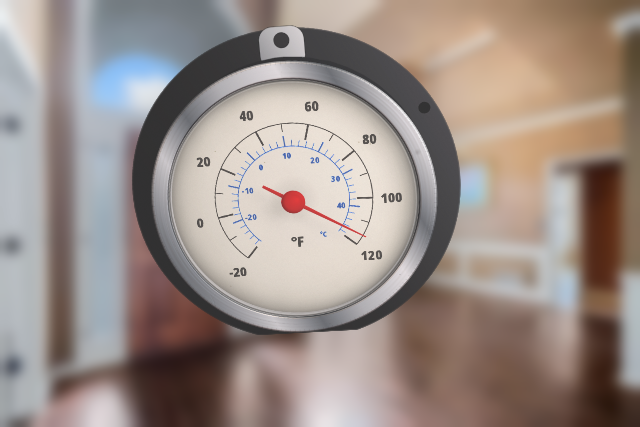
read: {"value": 115, "unit": "°F"}
